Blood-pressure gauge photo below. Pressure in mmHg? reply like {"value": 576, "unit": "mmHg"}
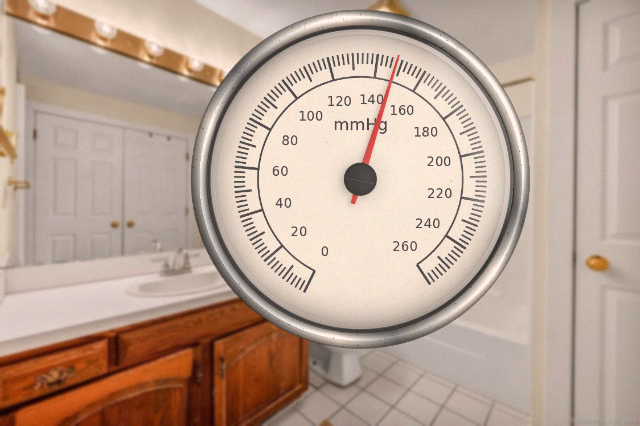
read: {"value": 148, "unit": "mmHg"}
